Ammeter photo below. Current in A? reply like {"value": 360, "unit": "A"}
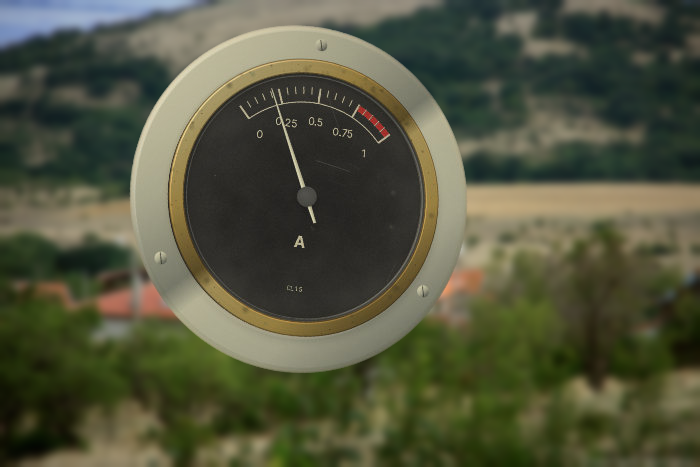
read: {"value": 0.2, "unit": "A"}
